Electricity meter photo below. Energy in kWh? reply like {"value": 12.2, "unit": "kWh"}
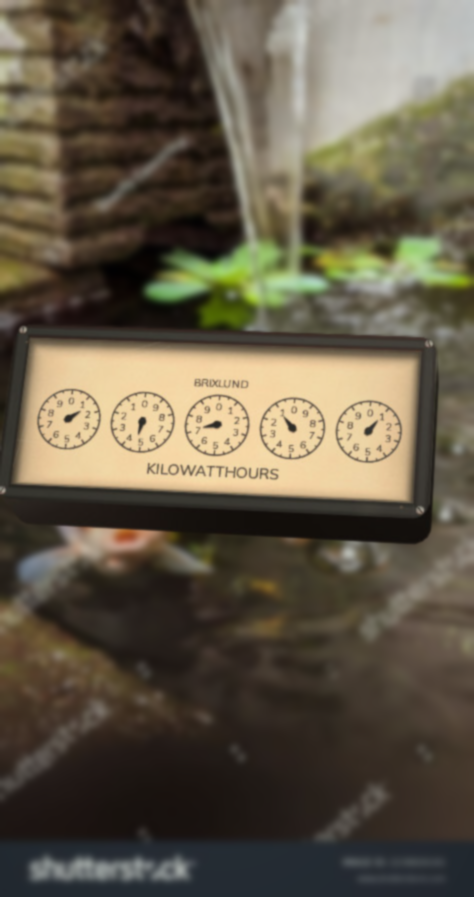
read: {"value": 14711, "unit": "kWh"}
